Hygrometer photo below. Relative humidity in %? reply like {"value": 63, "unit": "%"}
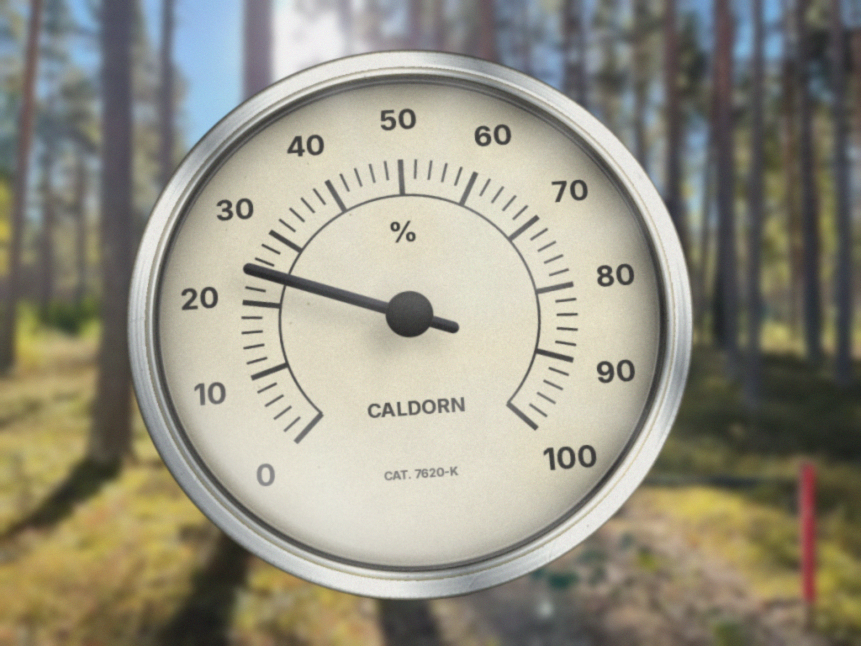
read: {"value": 24, "unit": "%"}
